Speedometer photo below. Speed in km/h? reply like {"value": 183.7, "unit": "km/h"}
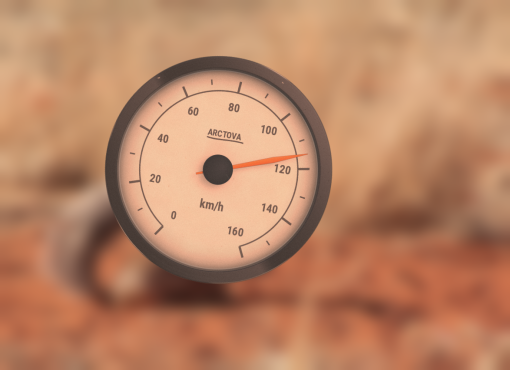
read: {"value": 115, "unit": "km/h"}
